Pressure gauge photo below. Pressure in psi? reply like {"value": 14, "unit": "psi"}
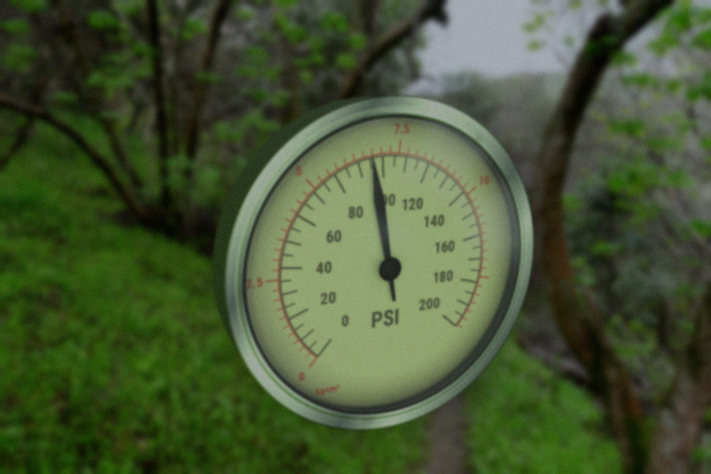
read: {"value": 95, "unit": "psi"}
